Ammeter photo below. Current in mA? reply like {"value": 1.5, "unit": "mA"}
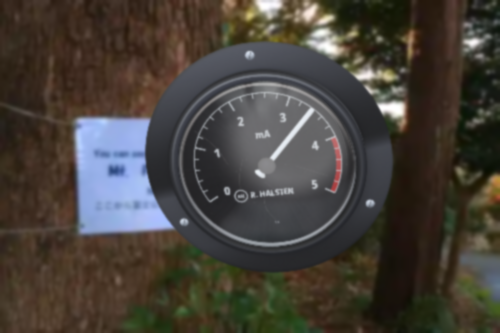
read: {"value": 3.4, "unit": "mA"}
